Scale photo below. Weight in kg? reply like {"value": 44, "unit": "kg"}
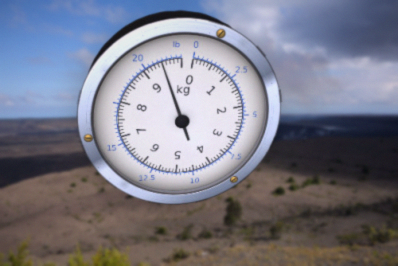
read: {"value": 9.5, "unit": "kg"}
